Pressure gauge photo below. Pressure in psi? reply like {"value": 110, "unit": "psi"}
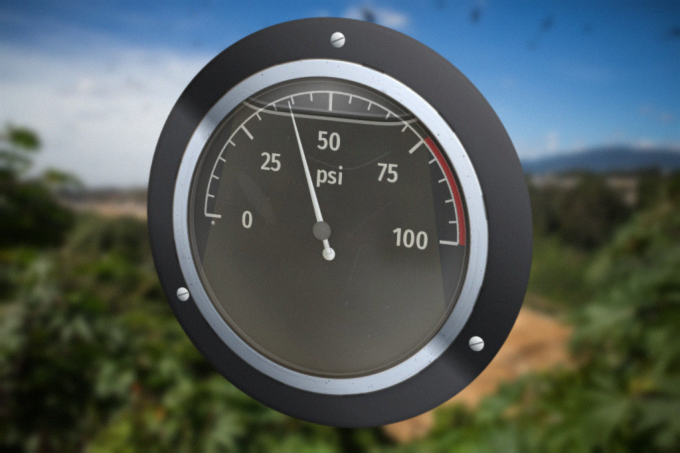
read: {"value": 40, "unit": "psi"}
